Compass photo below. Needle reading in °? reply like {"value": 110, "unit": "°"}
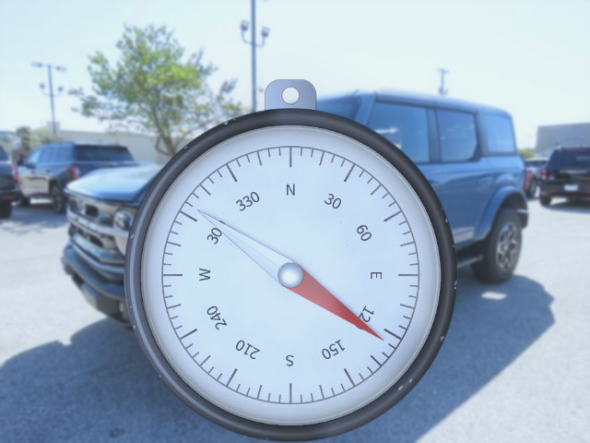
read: {"value": 125, "unit": "°"}
